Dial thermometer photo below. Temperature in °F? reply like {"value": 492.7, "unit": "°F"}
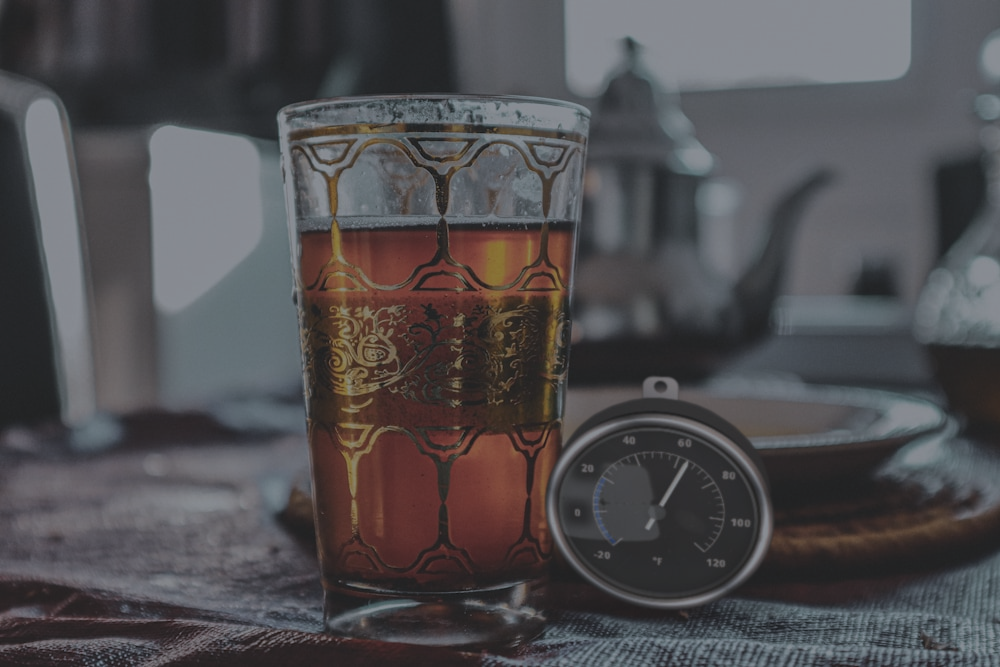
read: {"value": 64, "unit": "°F"}
